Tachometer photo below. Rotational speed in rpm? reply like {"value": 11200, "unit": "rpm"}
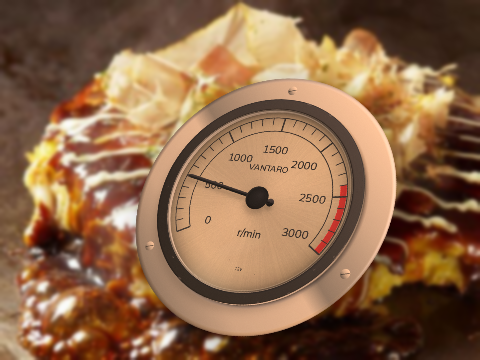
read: {"value": 500, "unit": "rpm"}
